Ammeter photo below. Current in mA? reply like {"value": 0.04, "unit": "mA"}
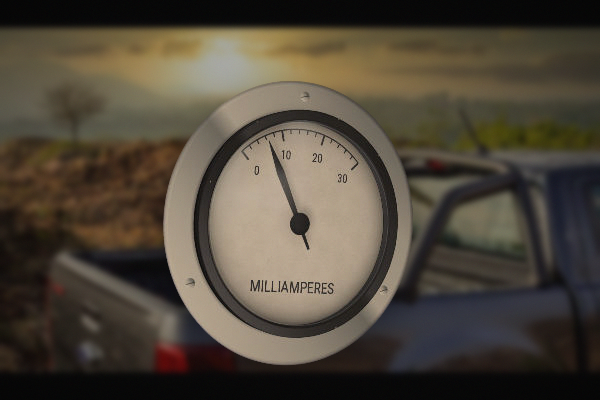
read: {"value": 6, "unit": "mA"}
